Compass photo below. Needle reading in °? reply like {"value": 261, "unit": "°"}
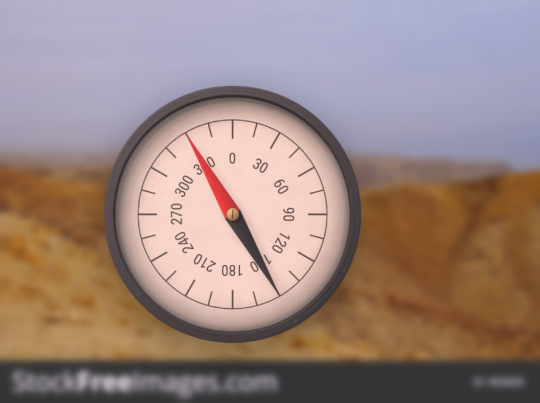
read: {"value": 330, "unit": "°"}
